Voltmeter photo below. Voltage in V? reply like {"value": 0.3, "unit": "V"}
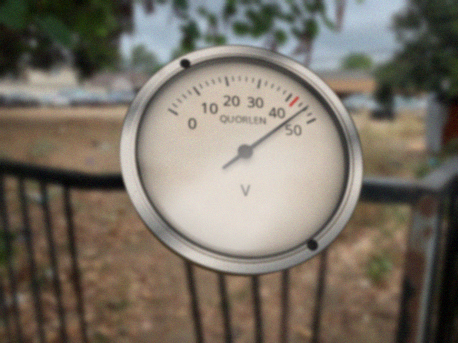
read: {"value": 46, "unit": "V"}
